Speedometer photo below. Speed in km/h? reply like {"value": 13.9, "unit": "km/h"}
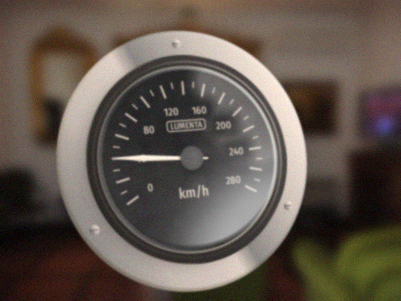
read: {"value": 40, "unit": "km/h"}
